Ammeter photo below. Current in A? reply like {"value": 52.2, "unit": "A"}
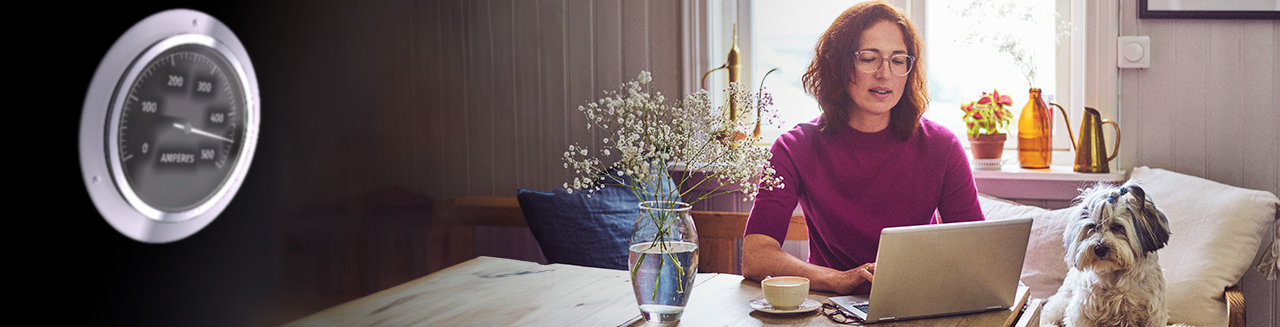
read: {"value": 450, "unit": "A"}
